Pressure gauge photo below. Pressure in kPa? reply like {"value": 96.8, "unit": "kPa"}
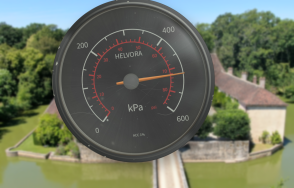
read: {"value": 500, "unit": "kPa"}
